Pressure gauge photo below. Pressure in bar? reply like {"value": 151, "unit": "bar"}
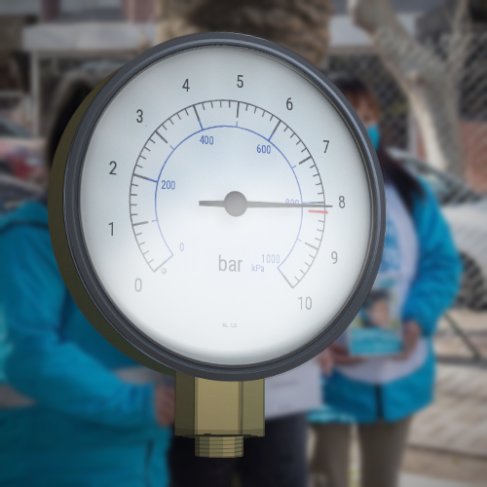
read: {"value": 8.1, "unit": "bar"}
